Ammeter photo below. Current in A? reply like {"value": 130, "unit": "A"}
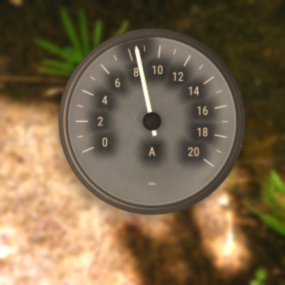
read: {"value": 8.5, "unit": "A"}
